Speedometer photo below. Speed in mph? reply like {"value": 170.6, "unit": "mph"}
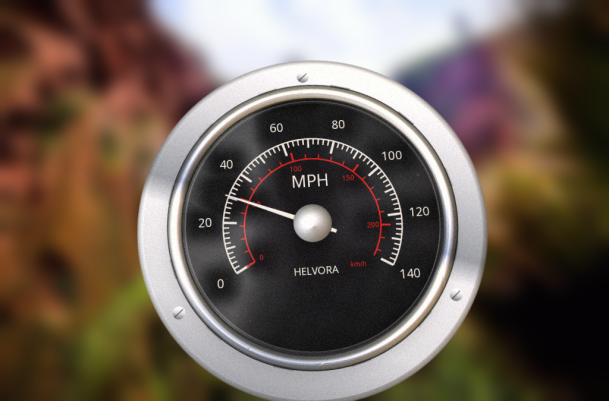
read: {"value": 30, "unit": "mph"}
